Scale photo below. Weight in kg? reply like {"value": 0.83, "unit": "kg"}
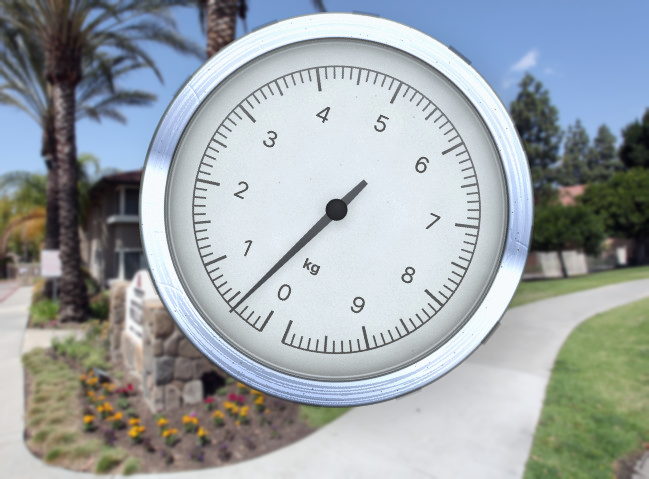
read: {"value": 0.4, "unit": "kg"}
